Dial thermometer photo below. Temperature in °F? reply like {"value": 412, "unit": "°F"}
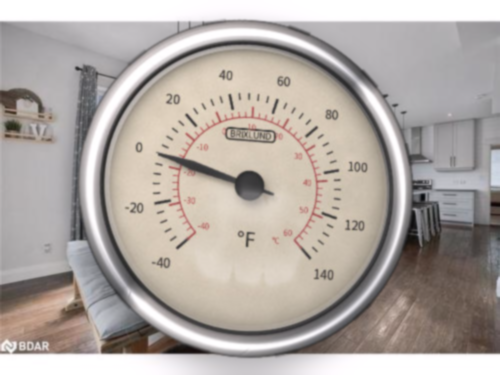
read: {"value": 0, "unit": "°F"}
